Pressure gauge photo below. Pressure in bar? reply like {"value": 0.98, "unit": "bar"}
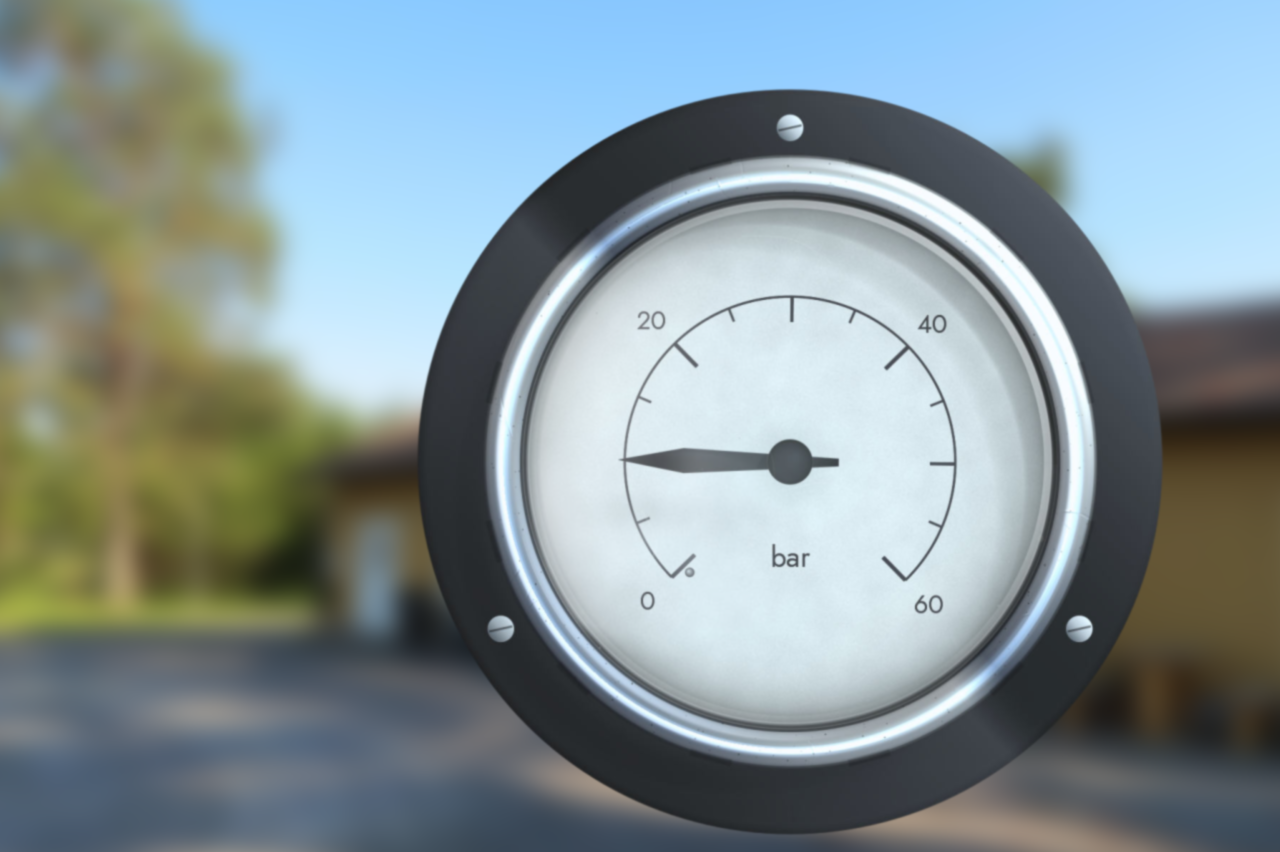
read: {"value": 10, "unit": "bar"}
